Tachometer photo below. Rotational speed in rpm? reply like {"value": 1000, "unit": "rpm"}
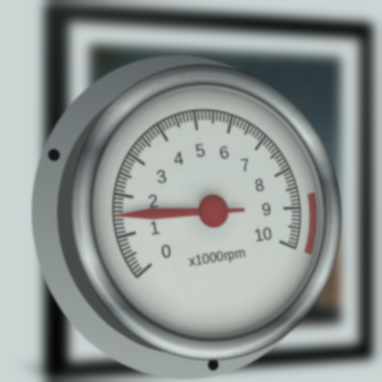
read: {"value": 1500, "unit": "rpm"}
